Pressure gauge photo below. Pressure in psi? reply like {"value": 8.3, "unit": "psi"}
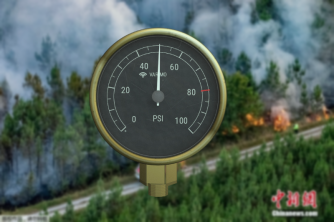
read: {"value": 50, "unit": "psi"}
